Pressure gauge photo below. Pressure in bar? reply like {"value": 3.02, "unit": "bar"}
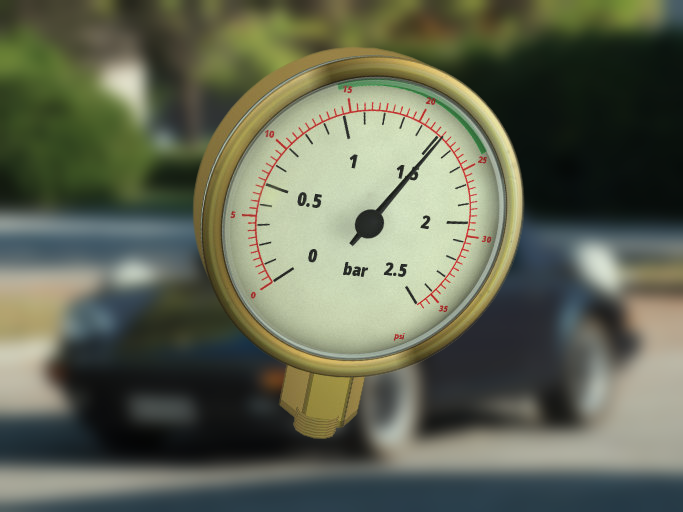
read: {"value": 1.5, "unit": "bar"}
